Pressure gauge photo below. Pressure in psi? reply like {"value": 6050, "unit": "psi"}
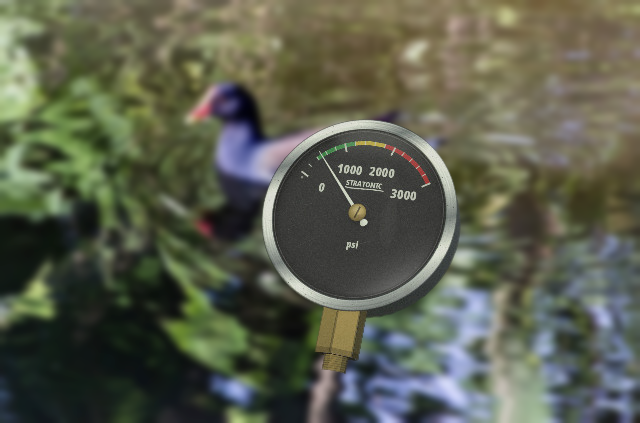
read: {"value": 500, "unit": "psi"}
